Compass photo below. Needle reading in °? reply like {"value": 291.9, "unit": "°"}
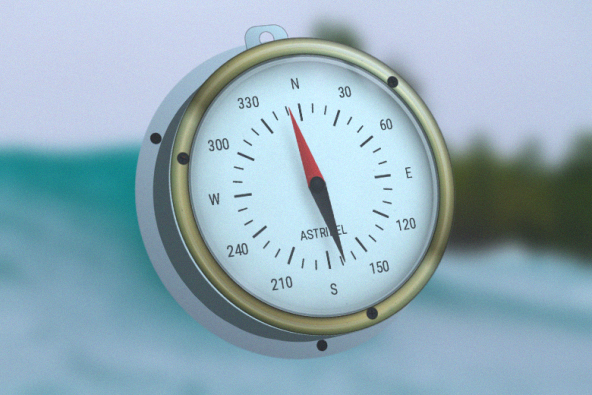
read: {"value": 350, "unit": "°"}
